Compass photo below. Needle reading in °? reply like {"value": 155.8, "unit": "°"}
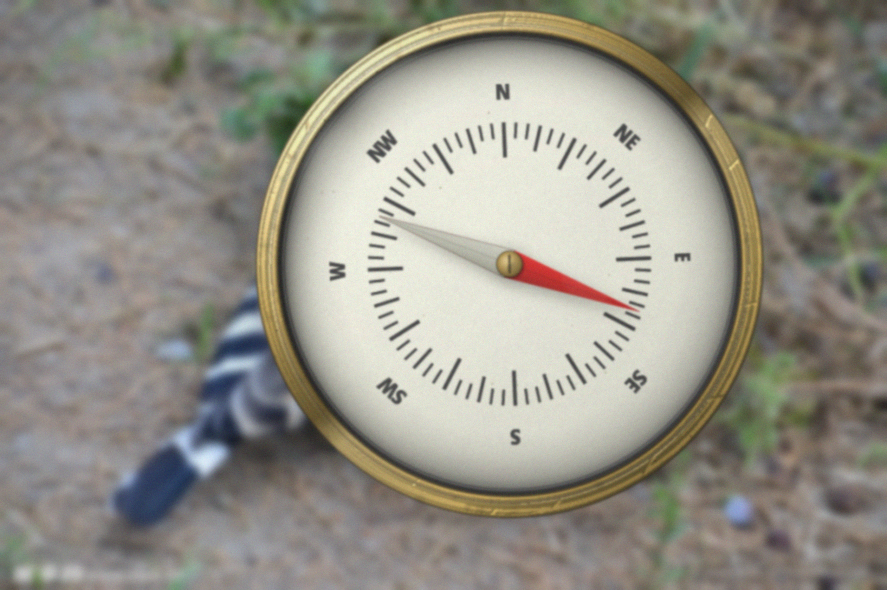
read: {"value": 112.5, "unit": "°"}
